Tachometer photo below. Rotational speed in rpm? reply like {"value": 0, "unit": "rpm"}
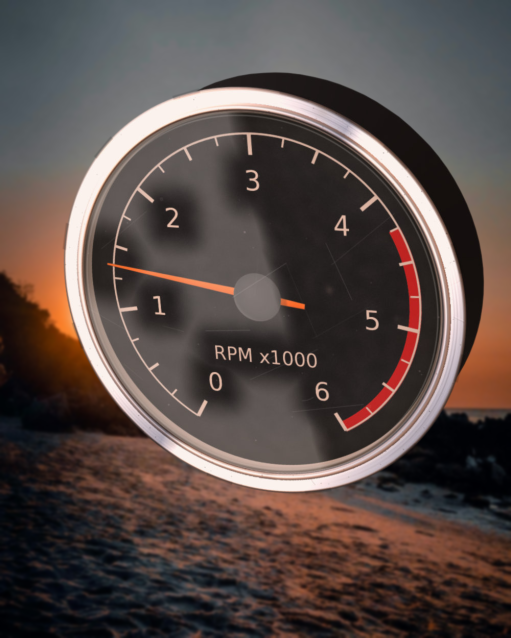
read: {"value": 1375, "unit": "rpm"}
